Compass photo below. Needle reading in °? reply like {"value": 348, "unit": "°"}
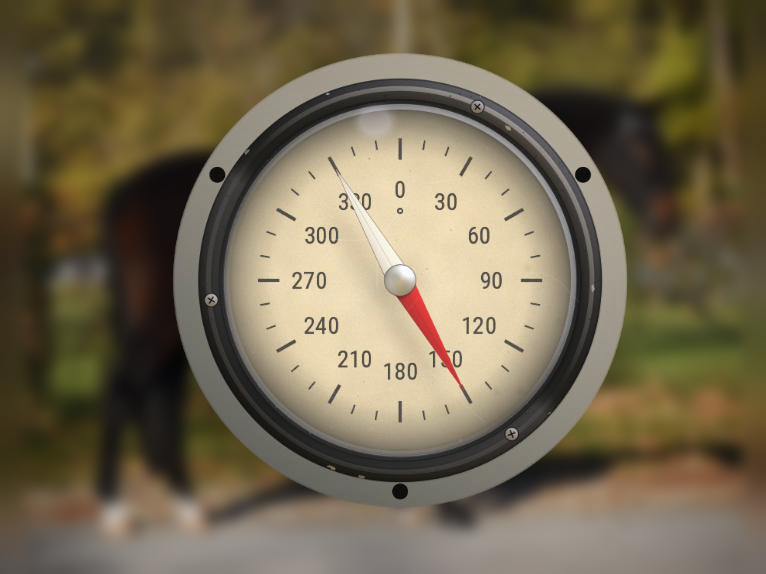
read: {"value": 150, "unit": "°"}
